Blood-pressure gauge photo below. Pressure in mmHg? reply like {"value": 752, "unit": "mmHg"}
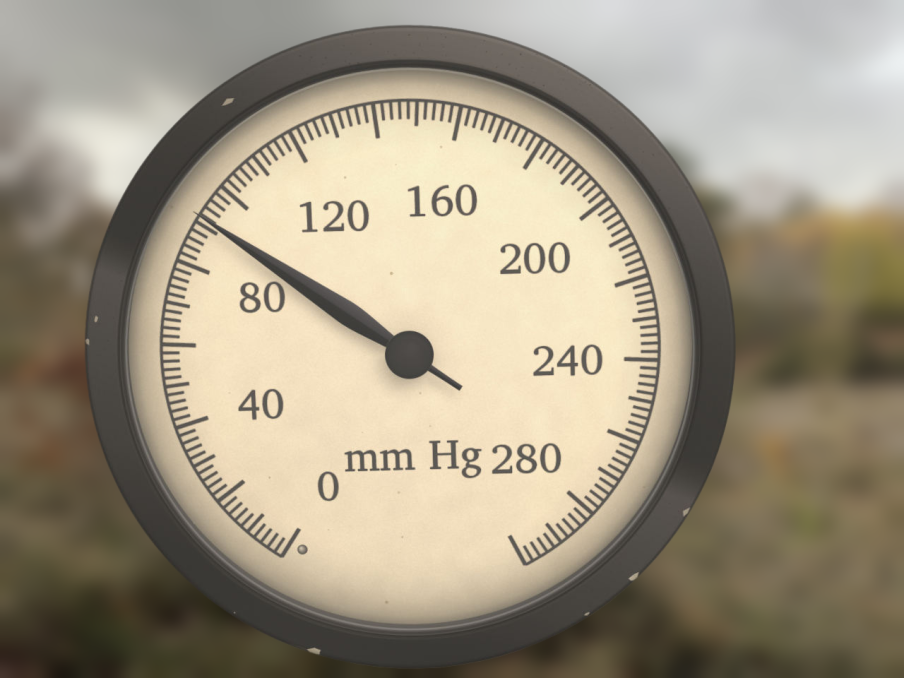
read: {"value": 92, "unit": "mmHg"}
